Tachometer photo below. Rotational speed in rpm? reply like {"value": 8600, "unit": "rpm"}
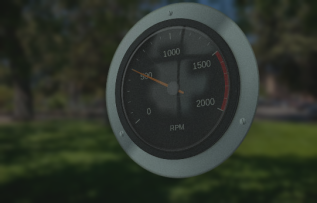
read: {"value": 500, "unit": "rpm"}
